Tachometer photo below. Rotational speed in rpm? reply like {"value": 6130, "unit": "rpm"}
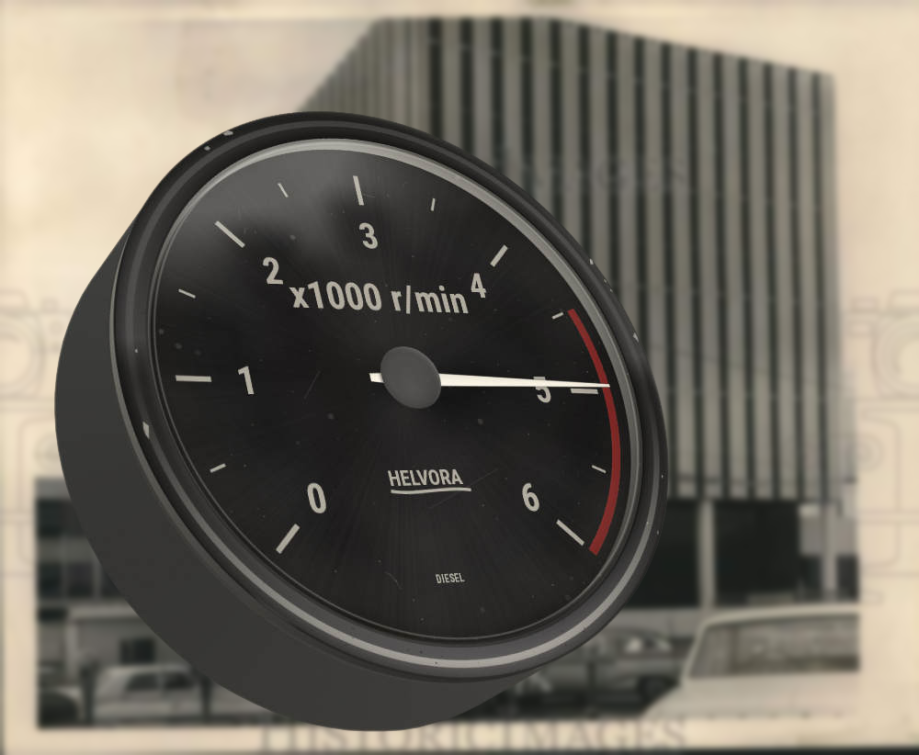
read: {"value": 5000, "unit": "rpm"}
